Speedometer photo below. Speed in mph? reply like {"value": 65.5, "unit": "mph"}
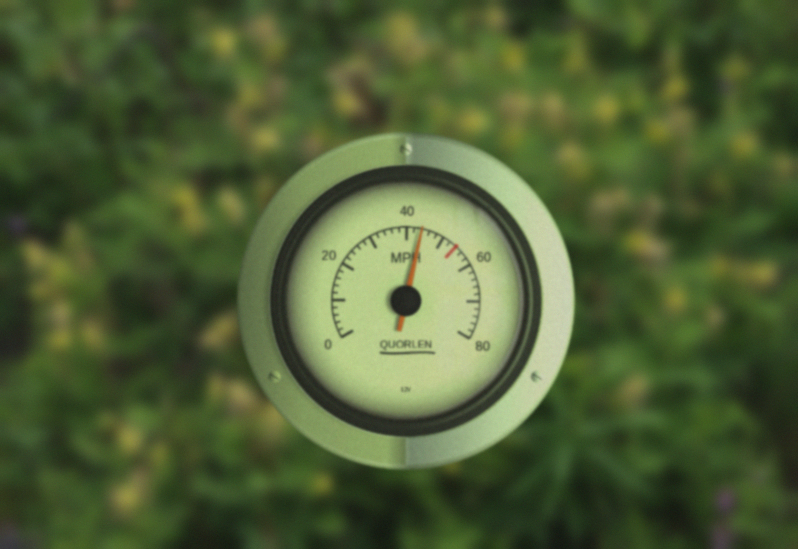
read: {"value": 44, "unit": "mph"}
